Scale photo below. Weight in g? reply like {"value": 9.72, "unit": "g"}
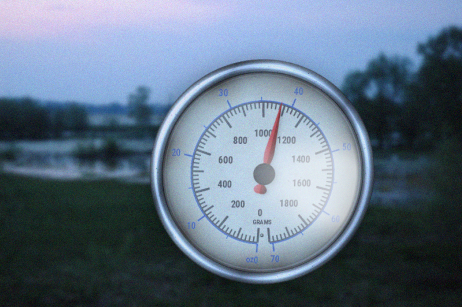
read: {"value": 1080, "unit": "g"}
